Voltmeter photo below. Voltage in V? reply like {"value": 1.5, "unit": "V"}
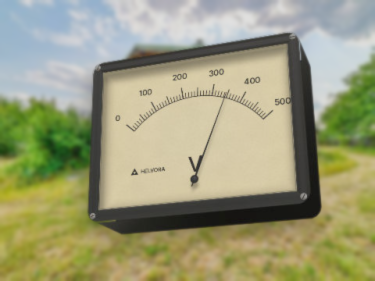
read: {"value": 350, "unit": "V"}
